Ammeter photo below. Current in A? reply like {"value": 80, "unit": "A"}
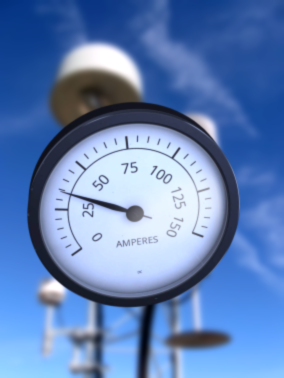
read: {"value": 35, "unit": "A"}
